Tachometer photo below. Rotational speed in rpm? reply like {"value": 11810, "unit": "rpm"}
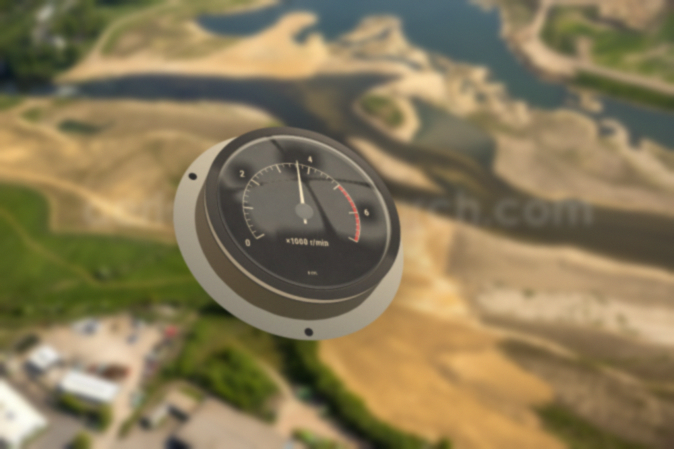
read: {"value": 3600, "unit": "rpm"}
